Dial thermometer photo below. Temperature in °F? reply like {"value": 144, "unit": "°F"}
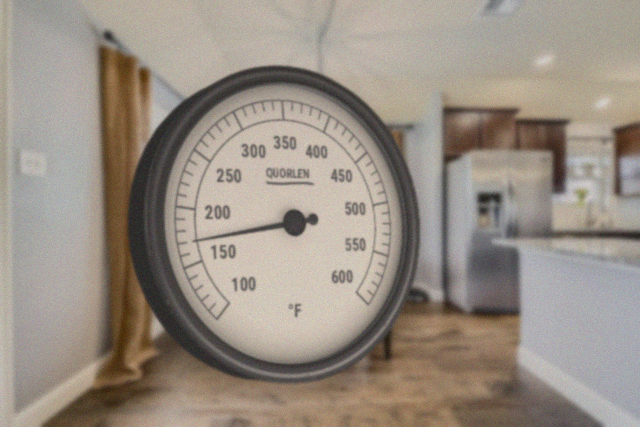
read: {"value": 170, "unit": "°F"}
